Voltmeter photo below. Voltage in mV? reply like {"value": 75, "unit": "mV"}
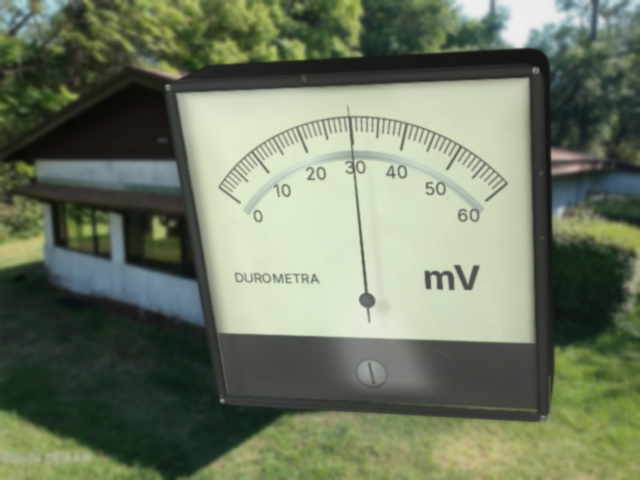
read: {"value": 30, "unit": "mV"}
